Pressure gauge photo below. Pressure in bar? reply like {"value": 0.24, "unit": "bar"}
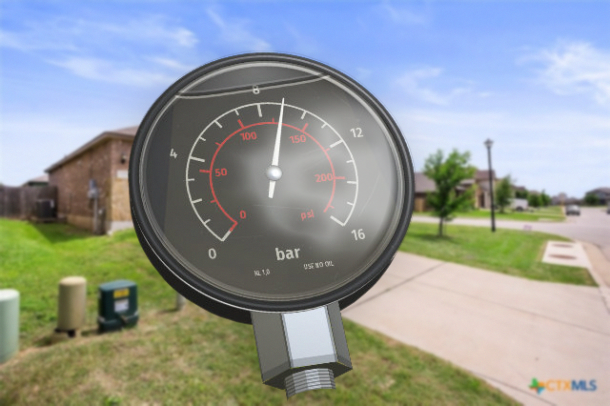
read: {"value": 9, "unit": "bar"}
